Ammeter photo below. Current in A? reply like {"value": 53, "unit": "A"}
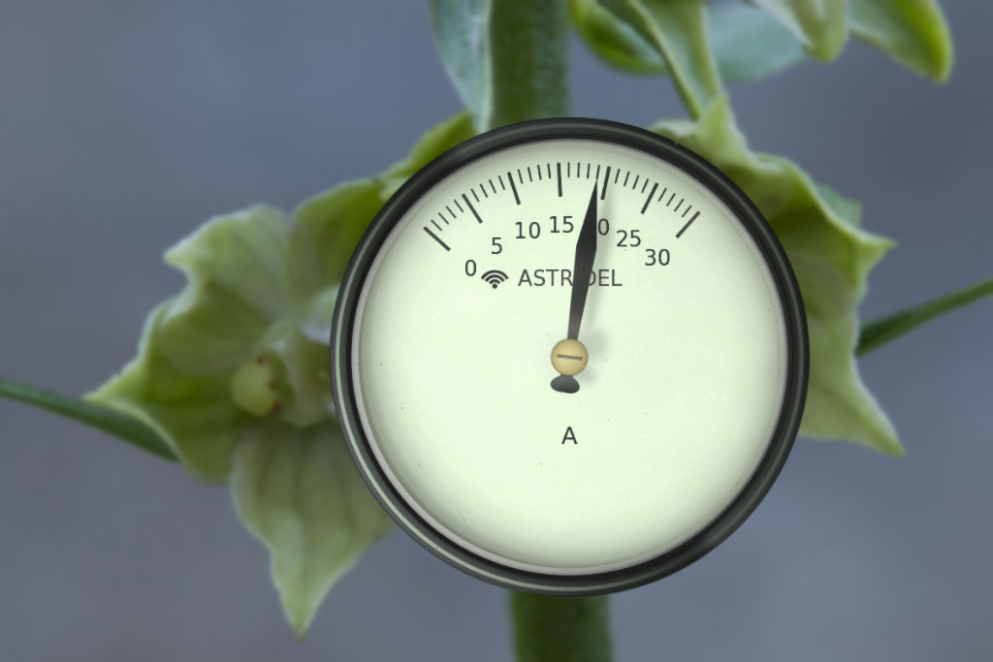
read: {"value": 19, "unit": "A"}
